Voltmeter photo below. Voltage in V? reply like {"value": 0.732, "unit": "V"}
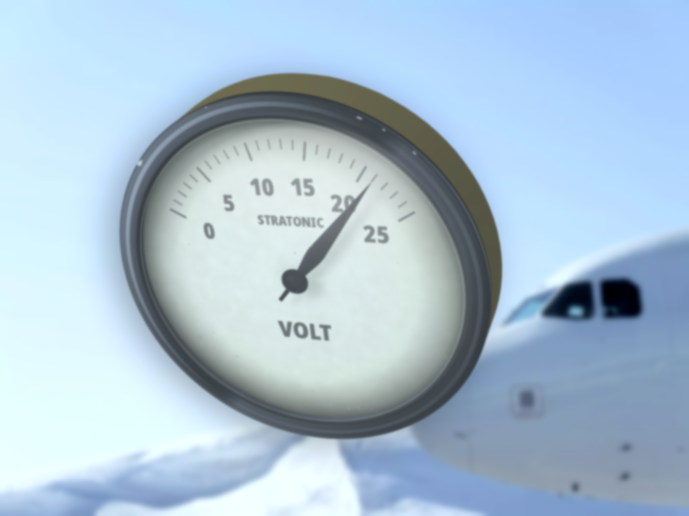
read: {"value": 21, "unit": "V"}
